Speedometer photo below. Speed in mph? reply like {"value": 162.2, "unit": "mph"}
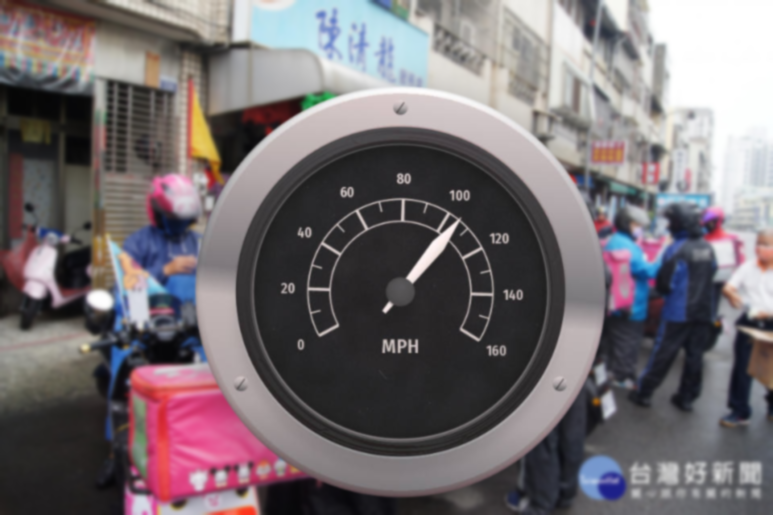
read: {"value": 105, "unit": "mph"}
